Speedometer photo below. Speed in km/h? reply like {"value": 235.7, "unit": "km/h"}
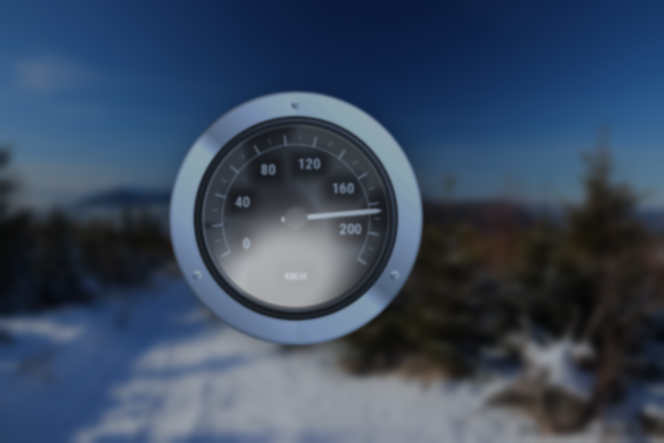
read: {"value": 185, "unit": "km/h"}
